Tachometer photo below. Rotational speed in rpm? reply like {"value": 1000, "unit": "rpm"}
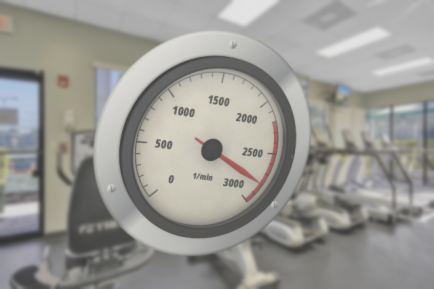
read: {"value": 2800, "unit": "rpm"}
